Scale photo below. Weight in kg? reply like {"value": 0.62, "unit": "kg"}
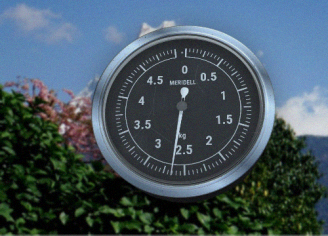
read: {"value": 2.65, "unit": "kg"}
